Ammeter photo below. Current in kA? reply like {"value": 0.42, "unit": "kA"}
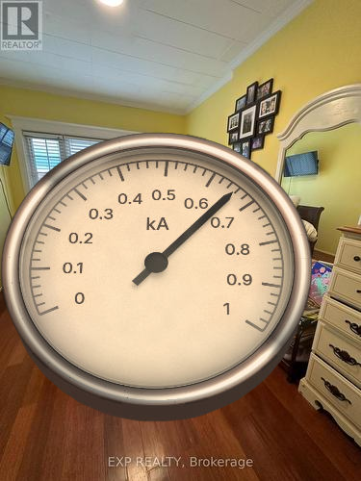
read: {"value": 0.66, "unit": "kA"}
